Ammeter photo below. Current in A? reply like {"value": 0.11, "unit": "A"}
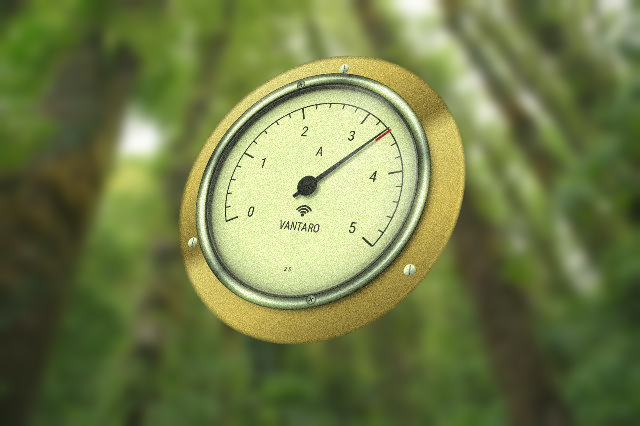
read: {"value": 3.4, "unit": "A"}
